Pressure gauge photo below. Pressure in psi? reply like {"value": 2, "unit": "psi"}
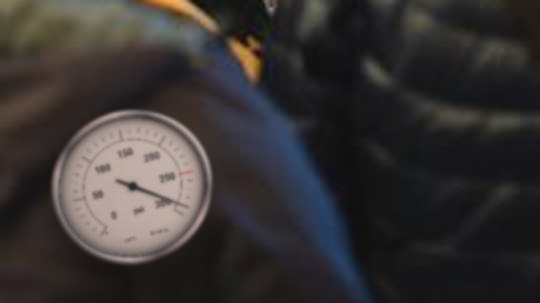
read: {"value": 290, "unit": "psi"}
